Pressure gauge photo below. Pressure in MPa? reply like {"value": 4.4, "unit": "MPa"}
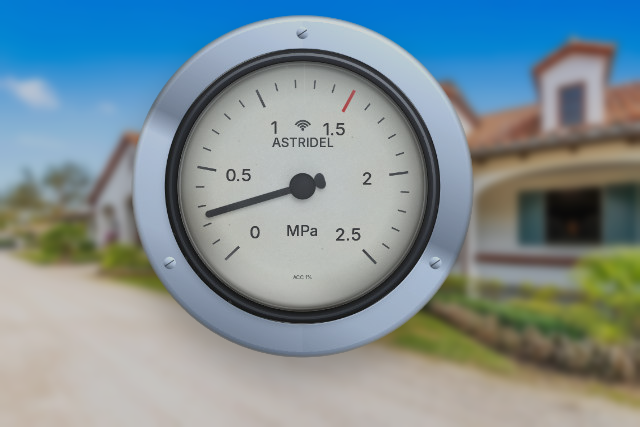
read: {"value": 0.25, "unit": "MPa"}
